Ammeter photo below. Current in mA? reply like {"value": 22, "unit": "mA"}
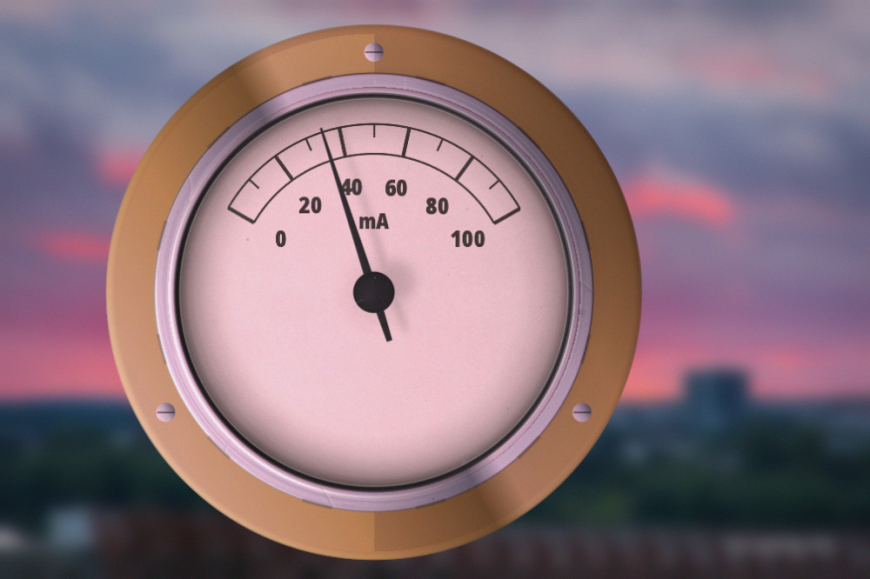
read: {"value": 35, "unit": "mA"}
